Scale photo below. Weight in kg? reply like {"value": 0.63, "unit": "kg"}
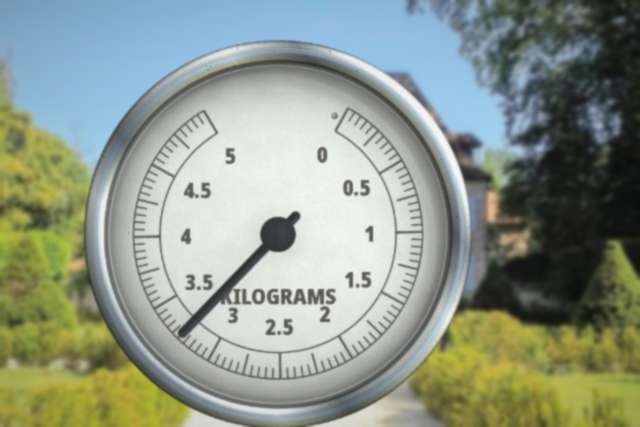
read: {"value": 3.25, "unit": "kg"}
